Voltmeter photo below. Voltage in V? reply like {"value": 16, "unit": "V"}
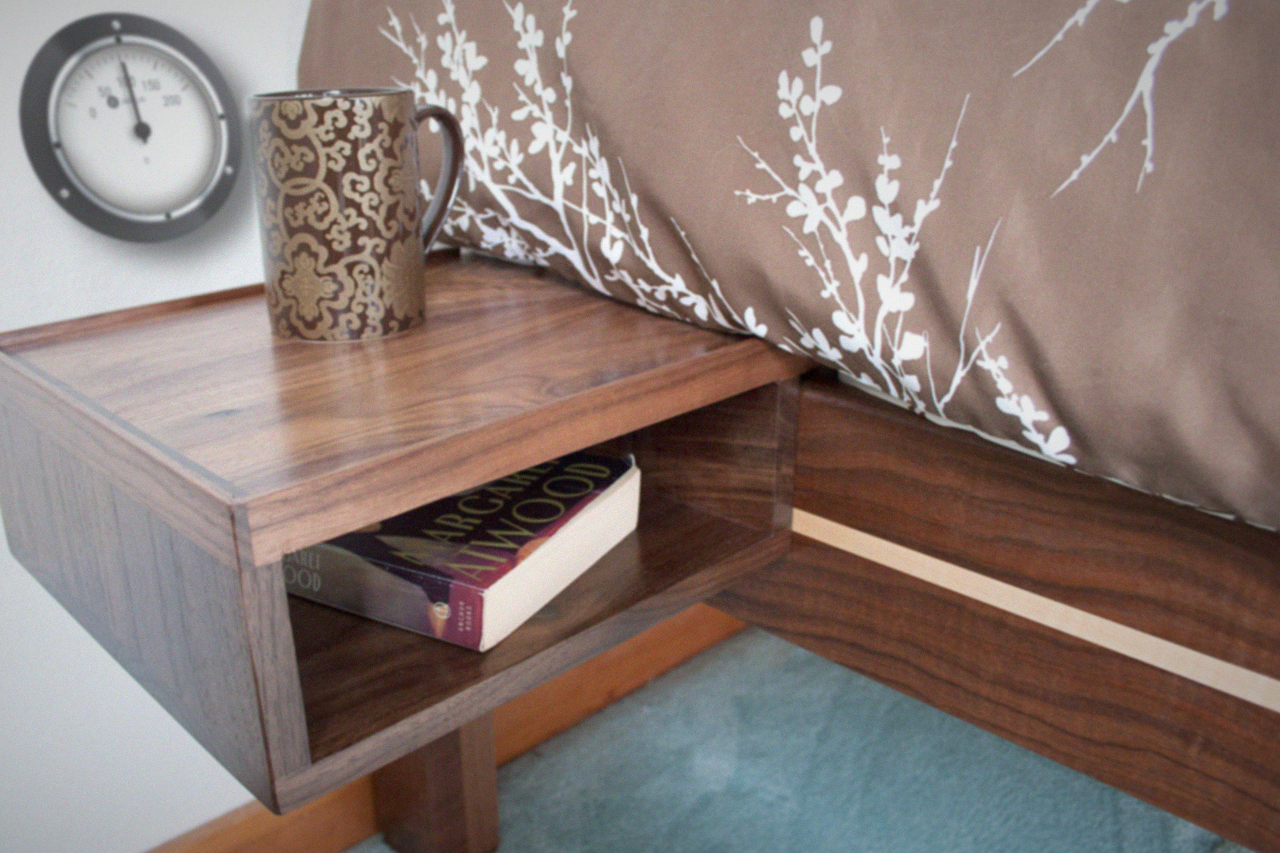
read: {"value": 100, "unit": "V"}
